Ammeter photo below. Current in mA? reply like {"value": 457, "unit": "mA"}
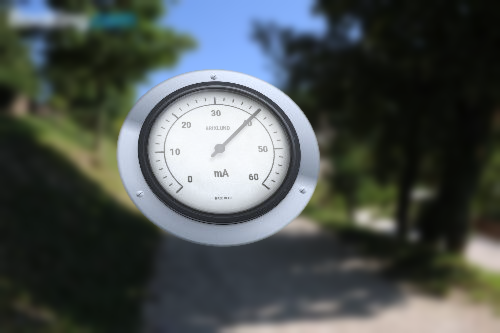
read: {"value": 40, "unit": "mA"}
